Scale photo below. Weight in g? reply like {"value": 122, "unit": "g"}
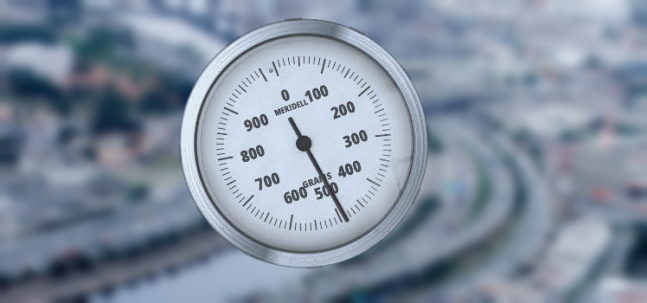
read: {"value": 490, "unit": "g"}
